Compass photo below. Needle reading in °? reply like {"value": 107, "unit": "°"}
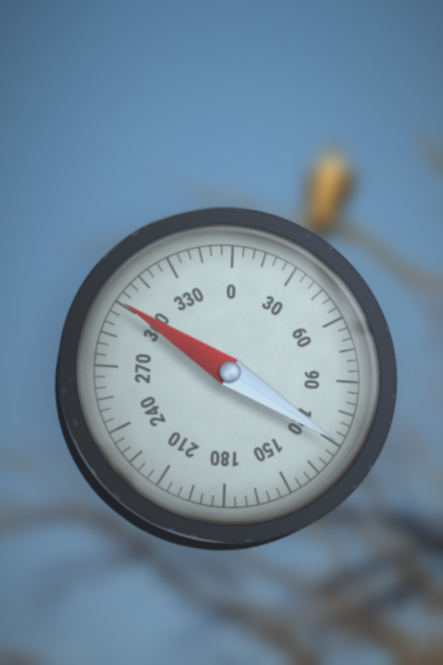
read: {"value": 300, "unit": "°"}
